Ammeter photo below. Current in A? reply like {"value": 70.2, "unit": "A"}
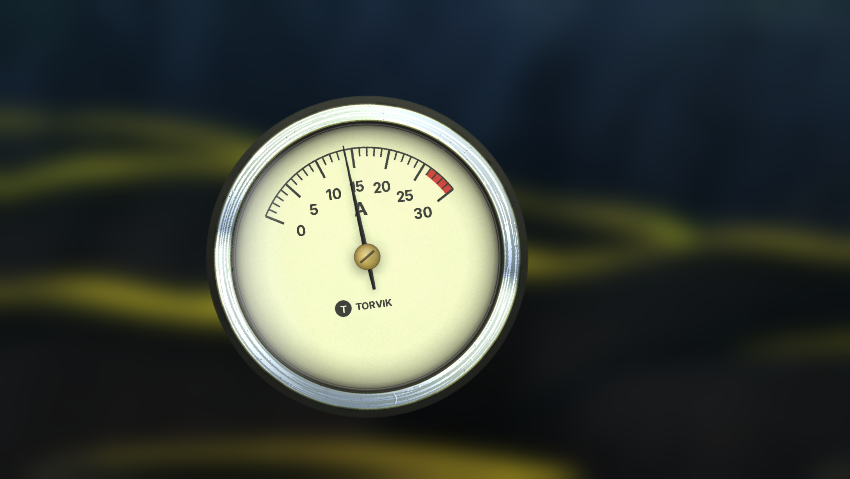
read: {"value": 14, "unit": "A"}
